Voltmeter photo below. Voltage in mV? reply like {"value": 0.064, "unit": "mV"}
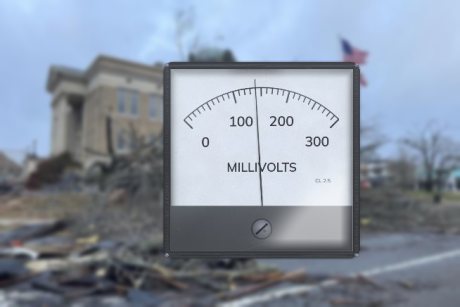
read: {"value": 140, "unit": "mV"}
